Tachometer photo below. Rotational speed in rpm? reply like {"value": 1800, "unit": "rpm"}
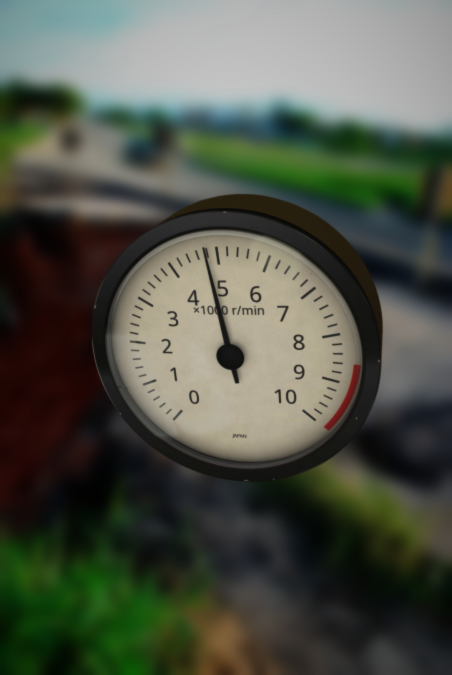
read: {"value": 4800, "unit": "rpm"}
